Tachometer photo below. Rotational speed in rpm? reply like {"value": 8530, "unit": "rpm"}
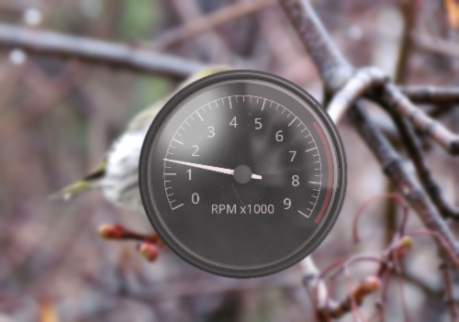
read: {"value": 1400, "unit": "rpm"}
